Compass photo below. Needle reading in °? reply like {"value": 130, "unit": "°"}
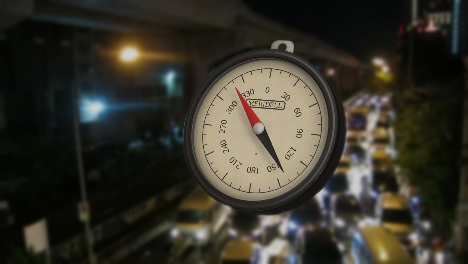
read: {"value": 320, "unit": "°"}
